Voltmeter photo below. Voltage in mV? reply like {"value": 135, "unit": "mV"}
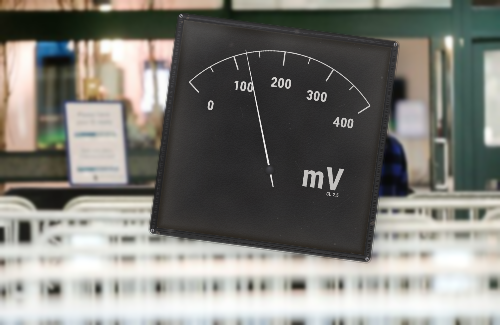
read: {"value": 125, "unit": "mV"}
